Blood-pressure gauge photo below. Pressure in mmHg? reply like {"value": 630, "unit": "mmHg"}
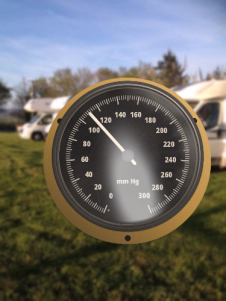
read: {"value": 110, "unit": "mmHg"}
